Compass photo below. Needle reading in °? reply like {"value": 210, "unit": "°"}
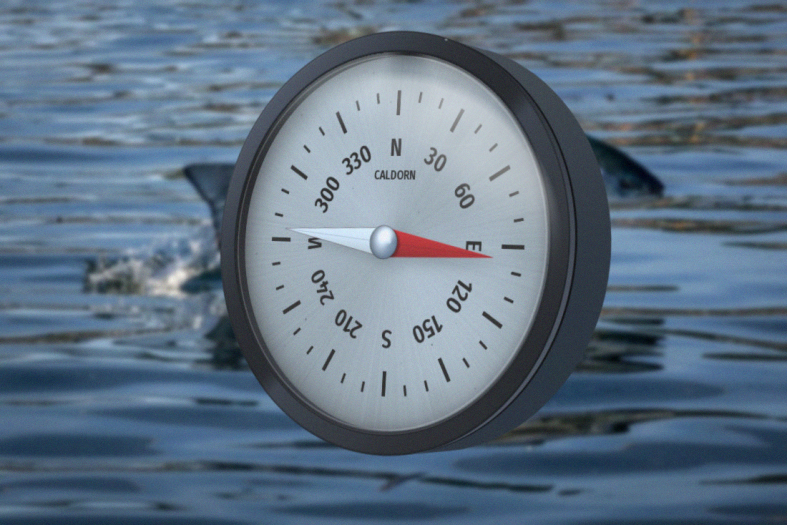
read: {"value": 95, "unit": "°"}
